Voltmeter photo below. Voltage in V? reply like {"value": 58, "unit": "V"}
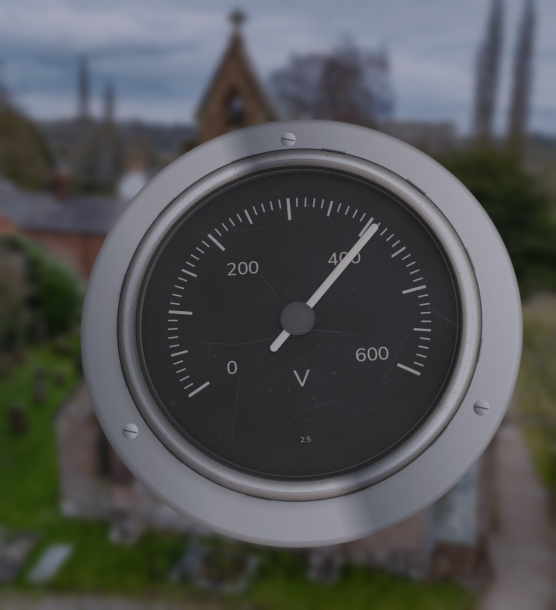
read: {"value": 410, "unit": "V"}
